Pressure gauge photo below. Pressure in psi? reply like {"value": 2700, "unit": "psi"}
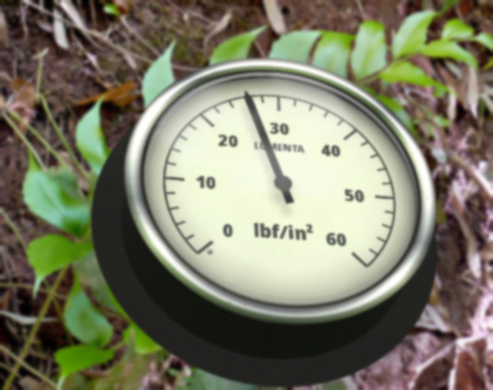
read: {"value": 26, "unit": "psi"}
